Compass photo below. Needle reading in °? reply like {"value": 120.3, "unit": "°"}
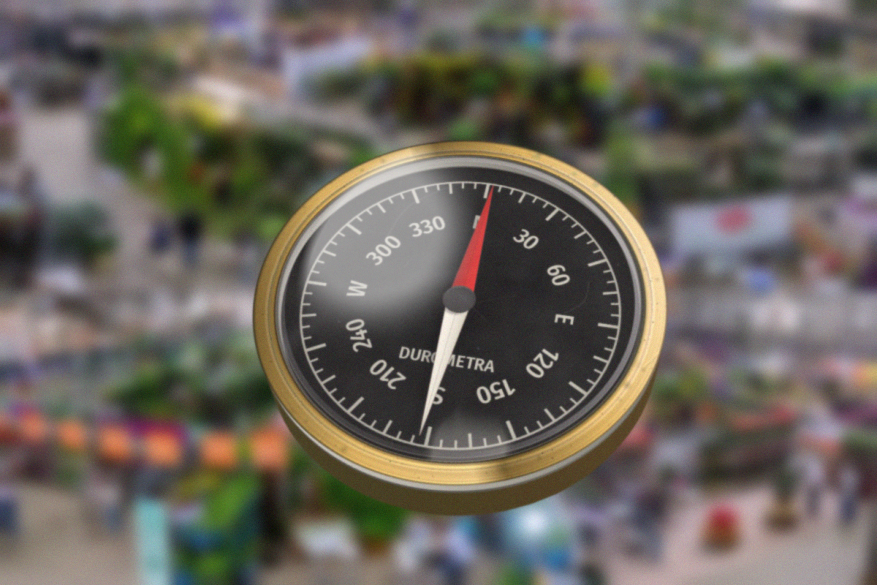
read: {"value": 2.5, "unit": "°"}
